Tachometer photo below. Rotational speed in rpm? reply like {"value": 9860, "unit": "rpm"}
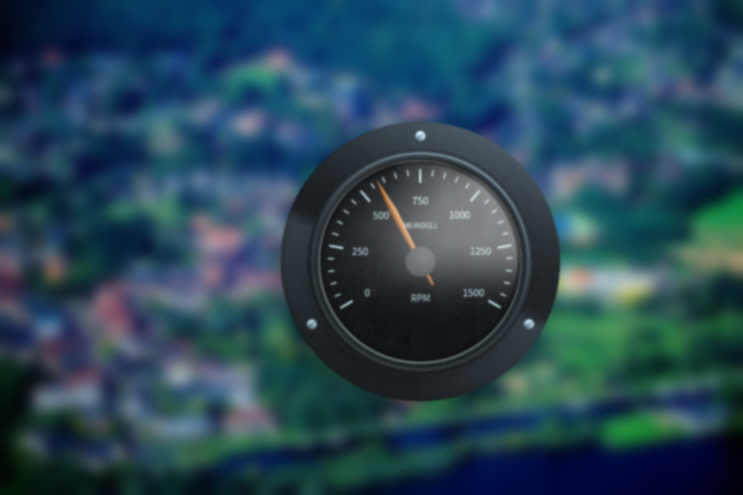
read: {"value": 575, "unit": "rpm"}
